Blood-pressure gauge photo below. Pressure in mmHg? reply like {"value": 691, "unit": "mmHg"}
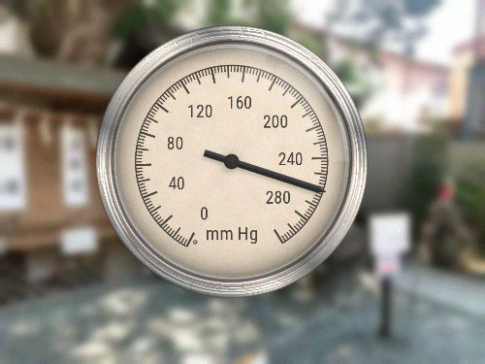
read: {"value": 260, "unit": "mmHg"}
